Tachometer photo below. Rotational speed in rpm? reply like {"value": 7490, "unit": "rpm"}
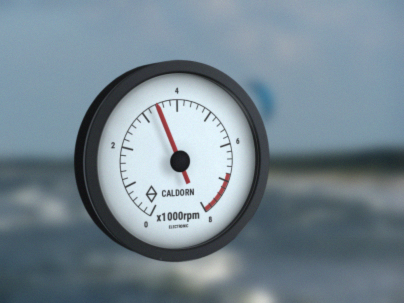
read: {"value": 3400, "unit": "rpm"}
